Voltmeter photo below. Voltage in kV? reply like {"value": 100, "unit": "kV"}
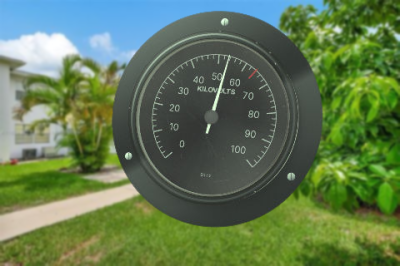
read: {"value": 54, "unit": "kV"}
